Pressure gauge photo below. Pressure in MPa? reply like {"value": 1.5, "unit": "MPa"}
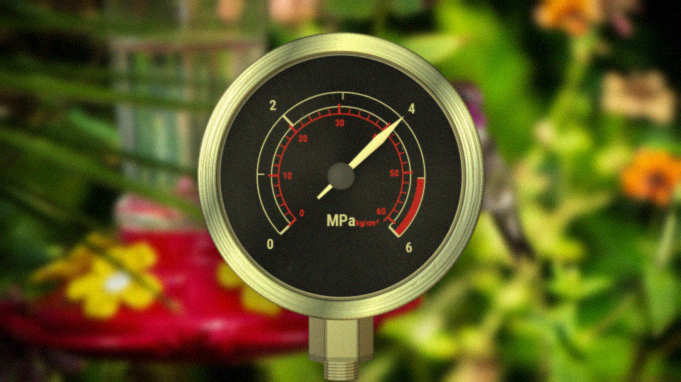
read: {"value": 4, "unit": "MPa"}
